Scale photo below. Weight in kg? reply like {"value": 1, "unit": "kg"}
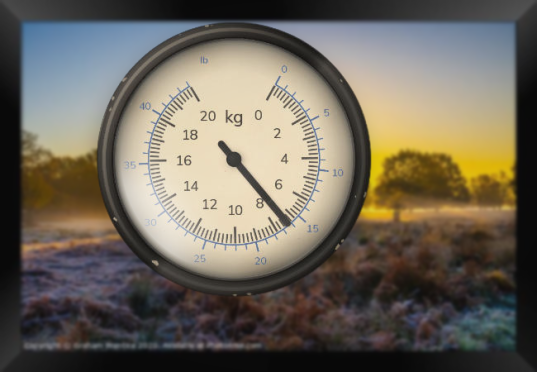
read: {"value": 7.4, "unit": "kg"}
